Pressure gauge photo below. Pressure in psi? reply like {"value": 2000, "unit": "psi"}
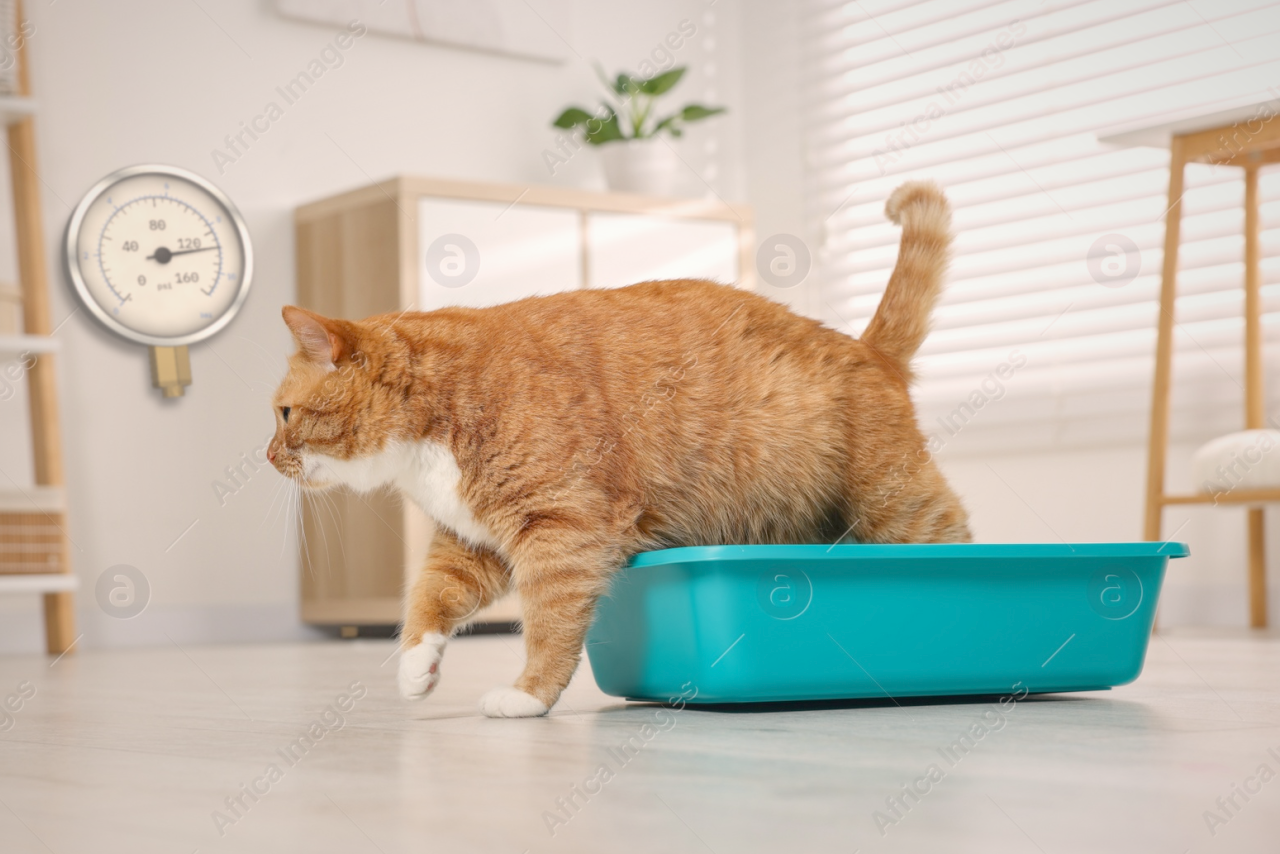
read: {"value": 130, "unit": "psi"}
